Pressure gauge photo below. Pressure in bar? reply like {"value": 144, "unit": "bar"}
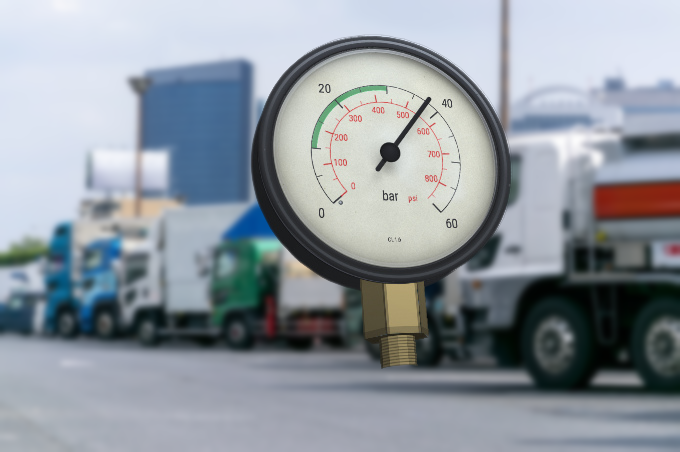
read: {"value": 37.5, "unit": "bar"}
